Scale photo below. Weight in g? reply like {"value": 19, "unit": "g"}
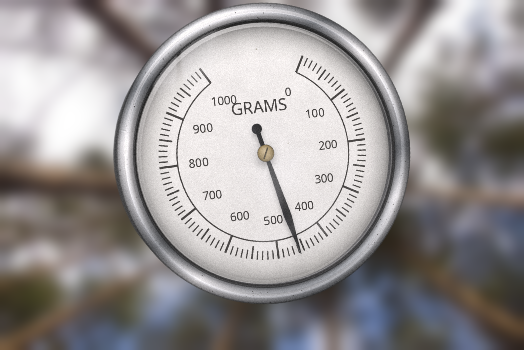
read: {"value": 460, "unit": "g"}
